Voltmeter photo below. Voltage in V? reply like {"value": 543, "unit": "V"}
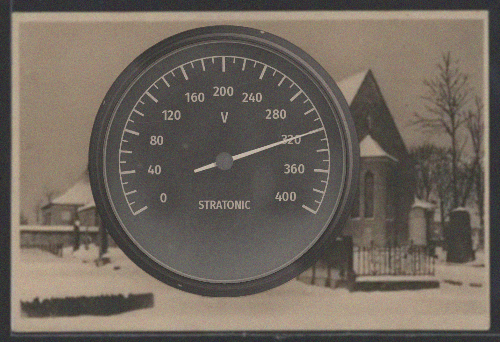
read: {"value": 320, "unit": "V"}
